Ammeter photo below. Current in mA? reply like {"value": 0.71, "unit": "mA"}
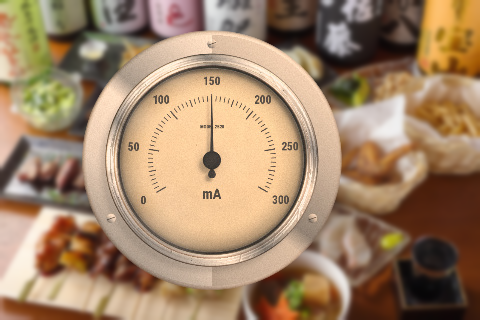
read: {"value": 150, "unit": "mA"}
